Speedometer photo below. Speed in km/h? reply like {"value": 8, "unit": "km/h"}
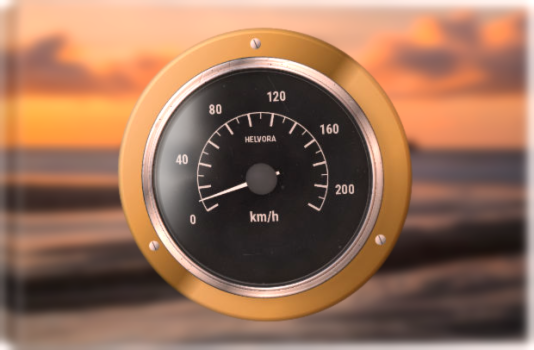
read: {"value": 10, "unit": "km/h"}
